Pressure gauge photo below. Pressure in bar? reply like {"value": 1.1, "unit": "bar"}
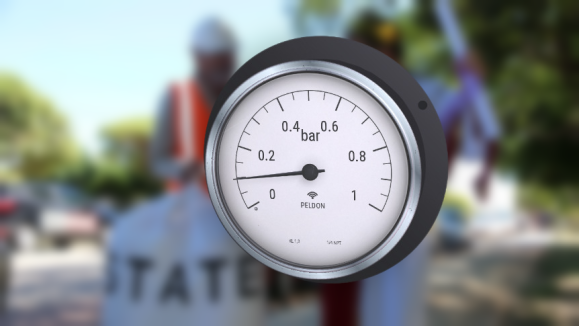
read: {"value": 0.1, "unit": "bar"}
